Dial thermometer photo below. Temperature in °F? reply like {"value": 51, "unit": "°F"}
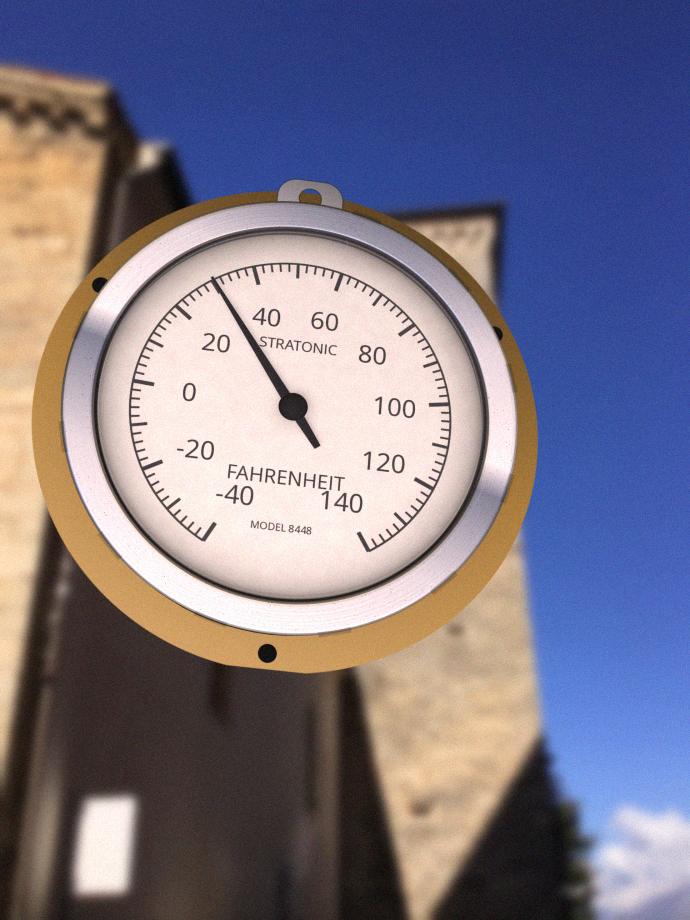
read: {"value": 30, "unit": "°F"}
